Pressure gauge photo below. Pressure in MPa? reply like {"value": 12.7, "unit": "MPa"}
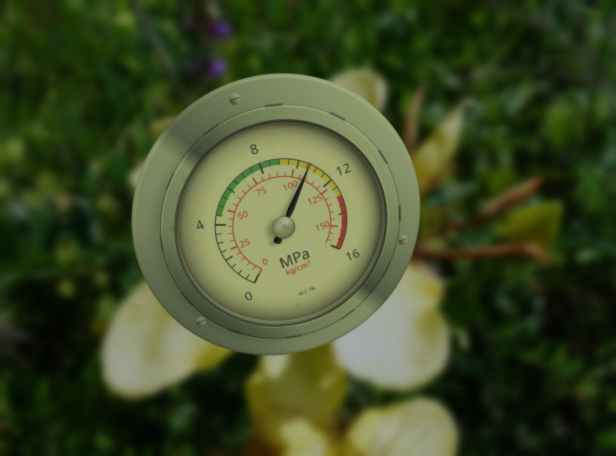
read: {"value": 10.5, "unit": "MPa"}
